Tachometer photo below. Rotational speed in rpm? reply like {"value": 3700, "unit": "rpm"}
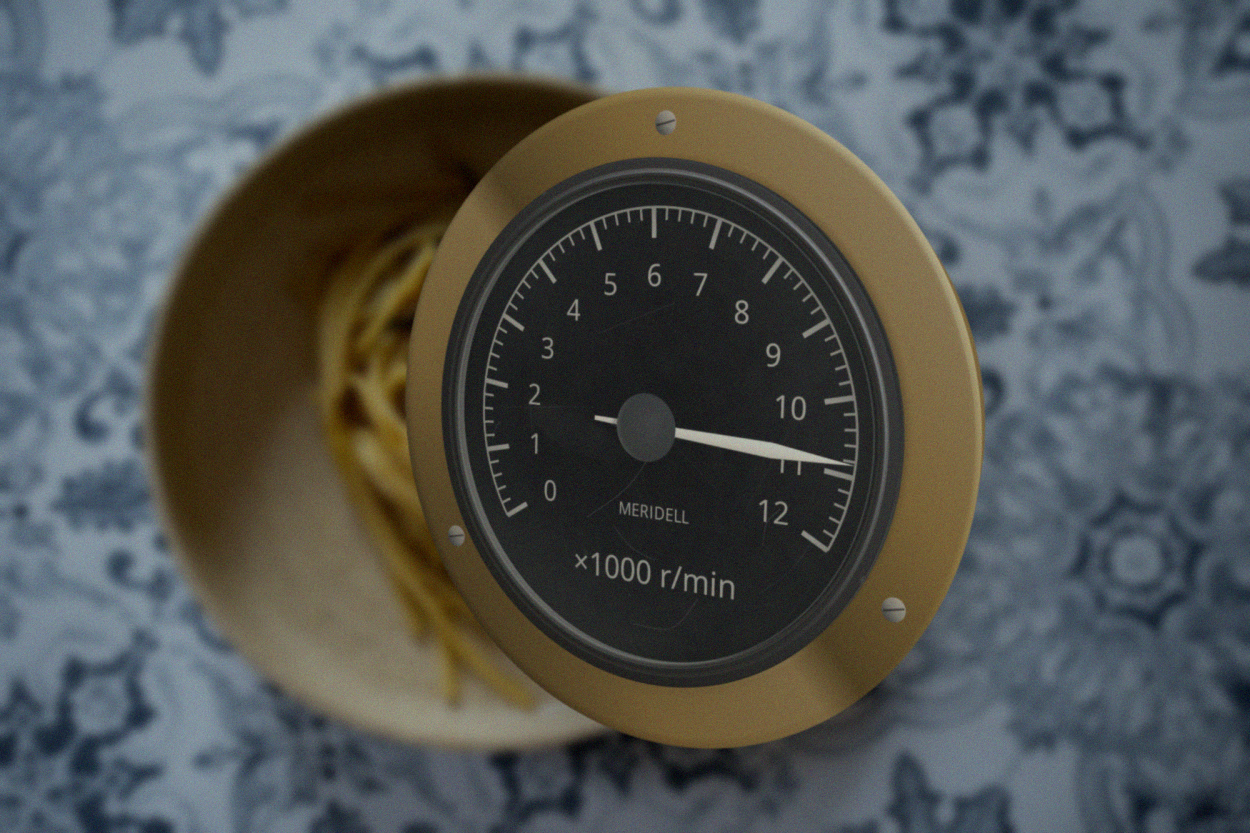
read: {"value": 10800, "unit": "rpm"}
